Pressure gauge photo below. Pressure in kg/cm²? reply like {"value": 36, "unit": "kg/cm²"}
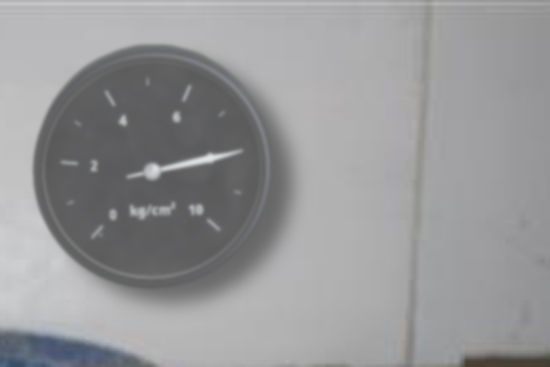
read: {"value": 8, "unit": "kg/cm²"}
